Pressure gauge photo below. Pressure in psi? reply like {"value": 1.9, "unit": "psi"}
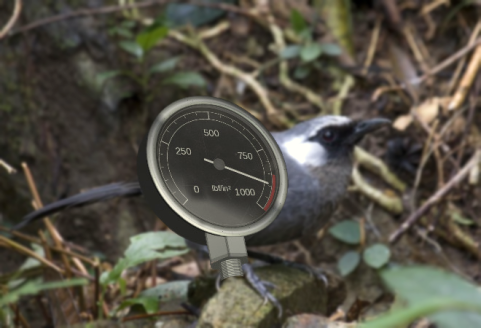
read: {"value": 900, "unit": "psi"}
